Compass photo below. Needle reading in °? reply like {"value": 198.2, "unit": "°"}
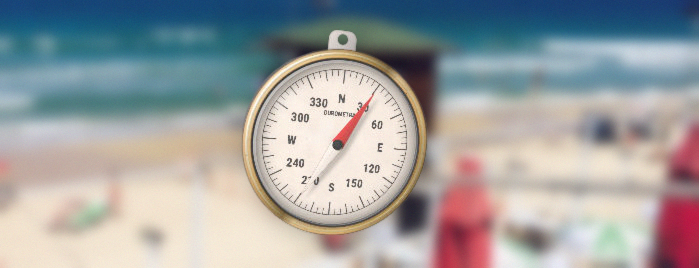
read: {"value": 30, "unit": "°"}
